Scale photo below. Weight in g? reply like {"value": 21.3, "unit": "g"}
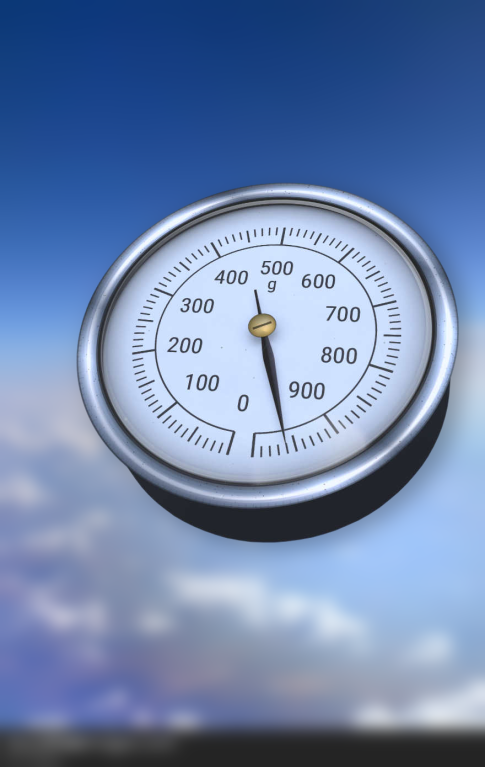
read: {"value": 960, "unit": "g"}
